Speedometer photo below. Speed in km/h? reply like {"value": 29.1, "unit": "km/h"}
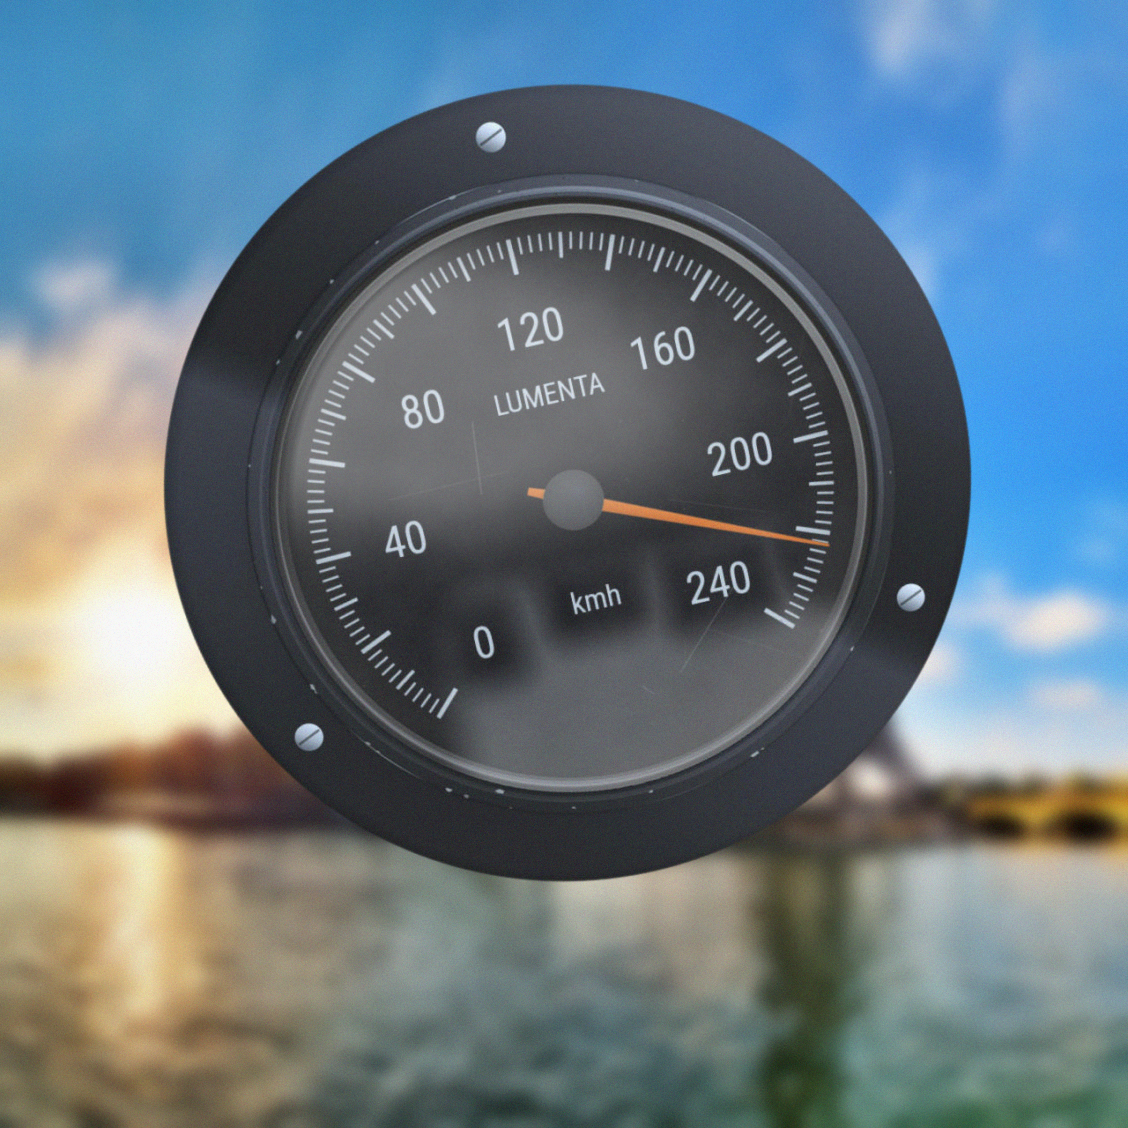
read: {"value": 222, "unit": "km/h"}
